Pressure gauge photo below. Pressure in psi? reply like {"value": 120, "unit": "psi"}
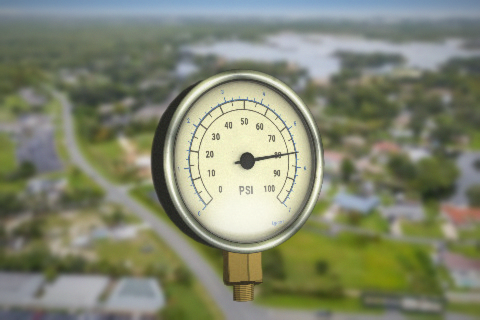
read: {"value": 80, "unit": "psi"}
